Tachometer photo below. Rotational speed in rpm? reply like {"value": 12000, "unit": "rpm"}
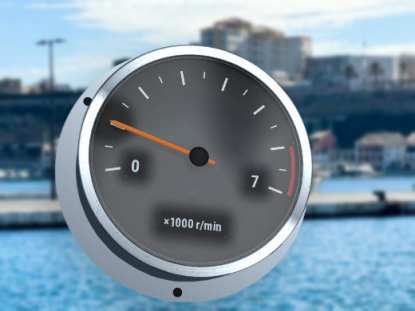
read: {"value": 1000, "unit": "rpm"}
